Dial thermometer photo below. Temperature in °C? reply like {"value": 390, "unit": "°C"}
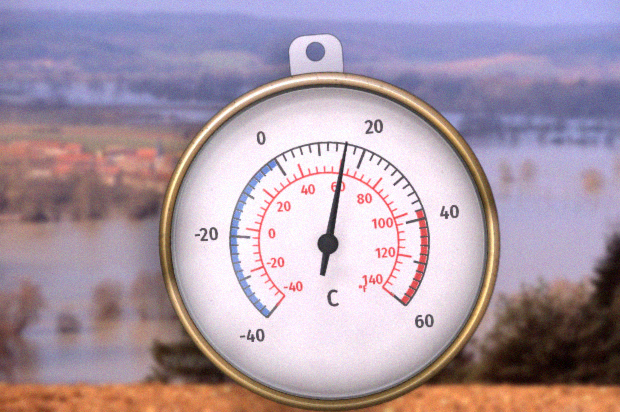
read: {"value": 16, "unit": "°C"}
